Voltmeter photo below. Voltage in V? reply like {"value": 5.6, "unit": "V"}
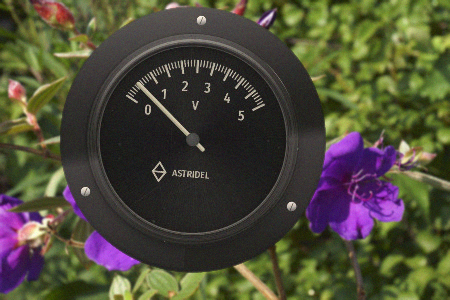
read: {"value": 0.5, "unit": "V"}
